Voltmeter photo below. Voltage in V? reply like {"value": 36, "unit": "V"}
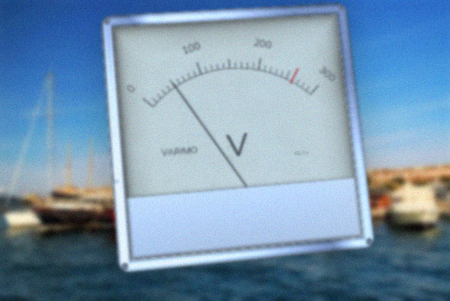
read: {"value": 50, "unit": "V"}
